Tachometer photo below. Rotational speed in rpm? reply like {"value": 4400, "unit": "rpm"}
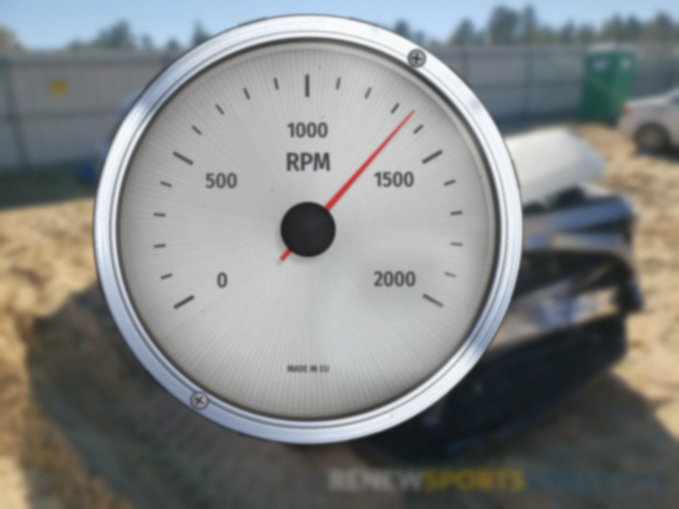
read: {"value": 1350, "unit": "rpm"}
